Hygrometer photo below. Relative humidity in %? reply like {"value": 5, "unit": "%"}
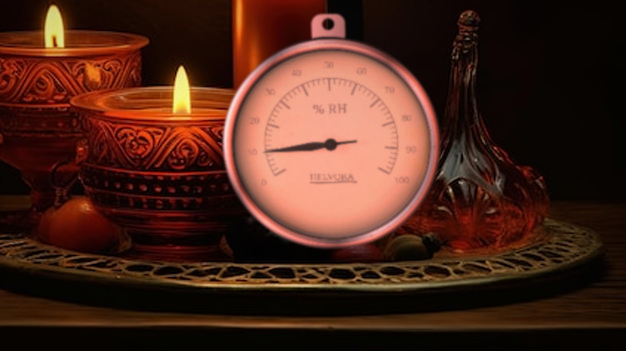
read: {"value": 10, "unit": "%"}
